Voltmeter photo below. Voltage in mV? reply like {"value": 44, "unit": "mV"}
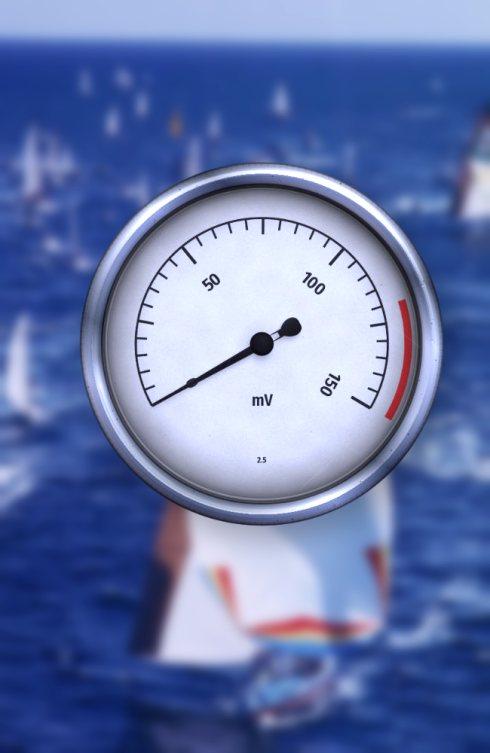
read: {"value": 0, "unit": "mV"}
